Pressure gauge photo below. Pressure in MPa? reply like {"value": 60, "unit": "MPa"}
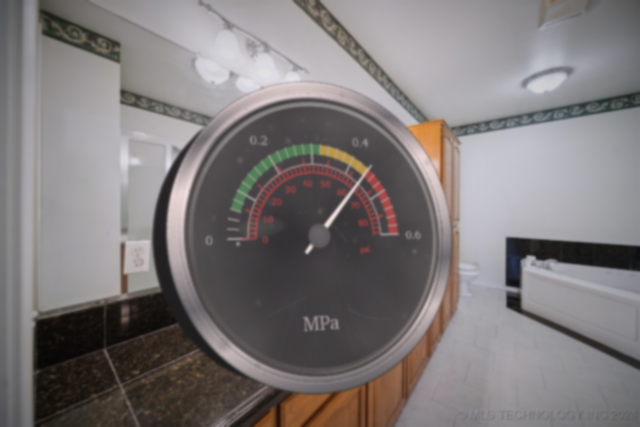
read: {"value": 0.44, "unit": "MPa"}
